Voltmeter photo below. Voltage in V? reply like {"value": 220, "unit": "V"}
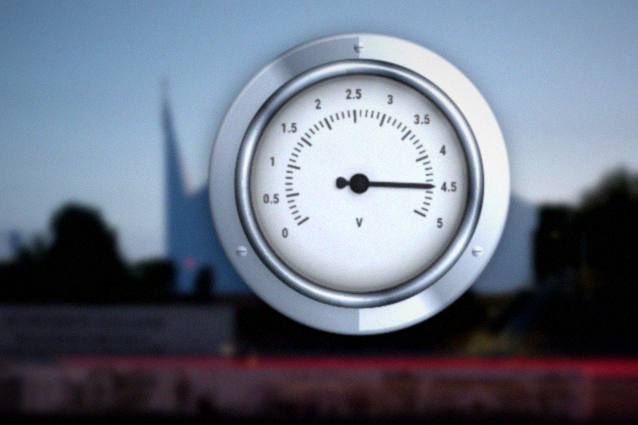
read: {"value": 4.5, "unit": "V"}
